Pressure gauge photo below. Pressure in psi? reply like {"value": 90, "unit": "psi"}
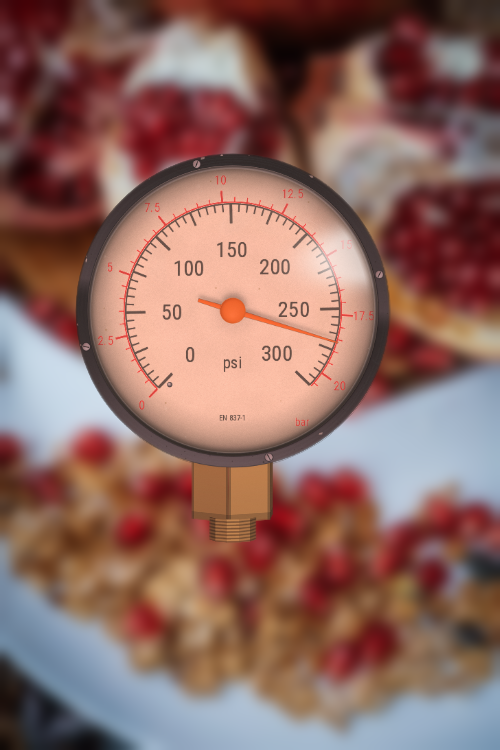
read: {"value": 270, "unit": "psi"}
